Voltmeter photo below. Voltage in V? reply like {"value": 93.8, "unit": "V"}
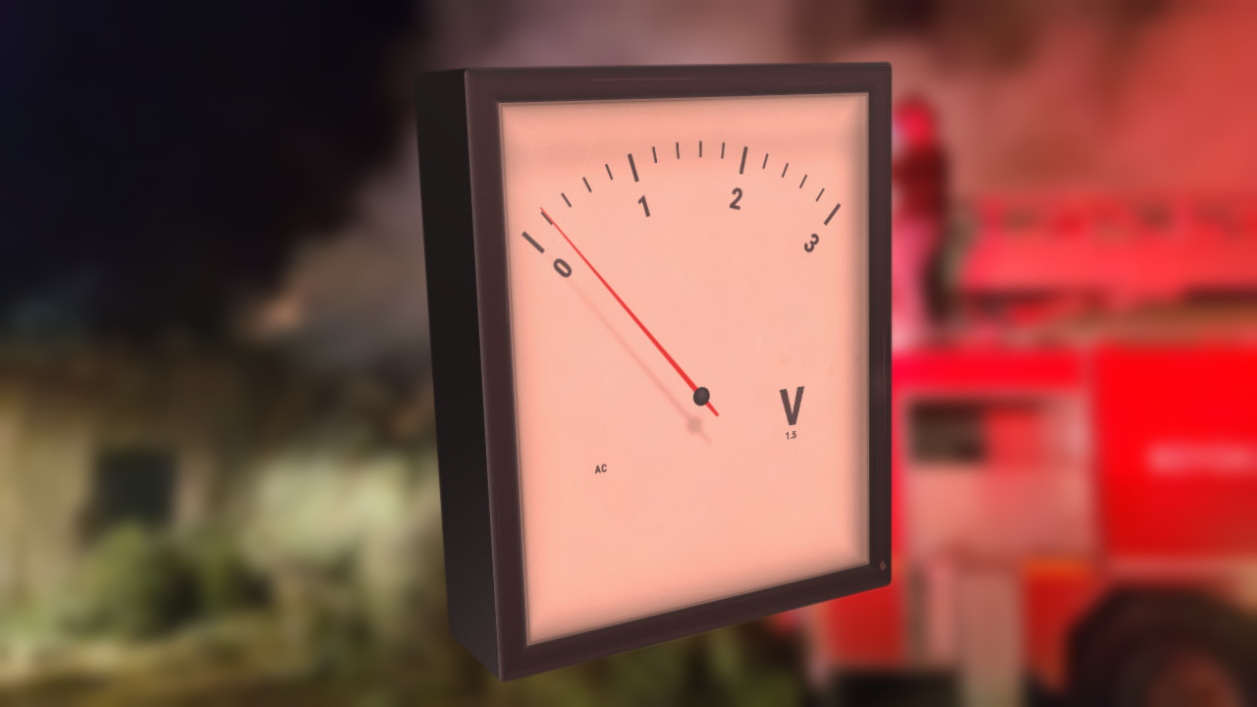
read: {"value": 0.2, "unit": "V"}
